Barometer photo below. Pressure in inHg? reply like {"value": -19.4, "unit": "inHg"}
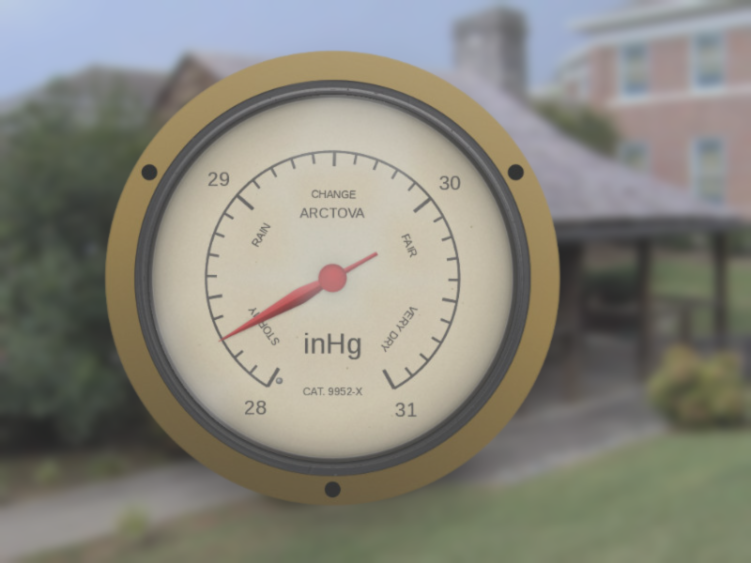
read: {"value": 28.3, "unit": "inHg"}
